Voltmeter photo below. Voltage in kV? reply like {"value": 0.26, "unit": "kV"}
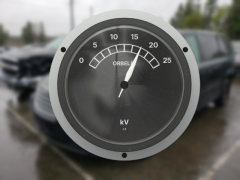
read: {"value": 17.5, "unit": "kV"}
